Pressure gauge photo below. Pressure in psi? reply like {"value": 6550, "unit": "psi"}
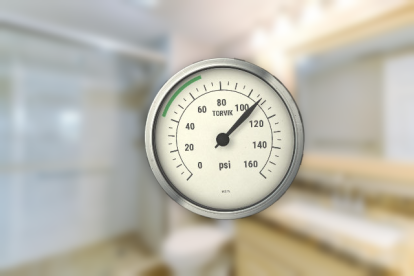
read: {"value": 107.5, "unit": "psi"}
